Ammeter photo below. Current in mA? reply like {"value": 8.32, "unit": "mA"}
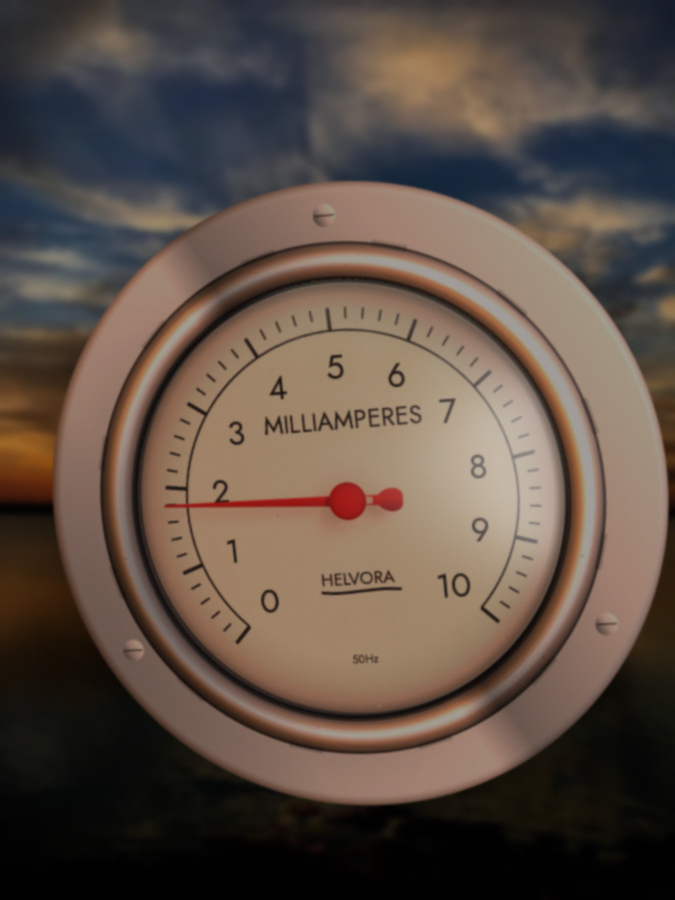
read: {"value": 1.8, "unit": "mA"}
